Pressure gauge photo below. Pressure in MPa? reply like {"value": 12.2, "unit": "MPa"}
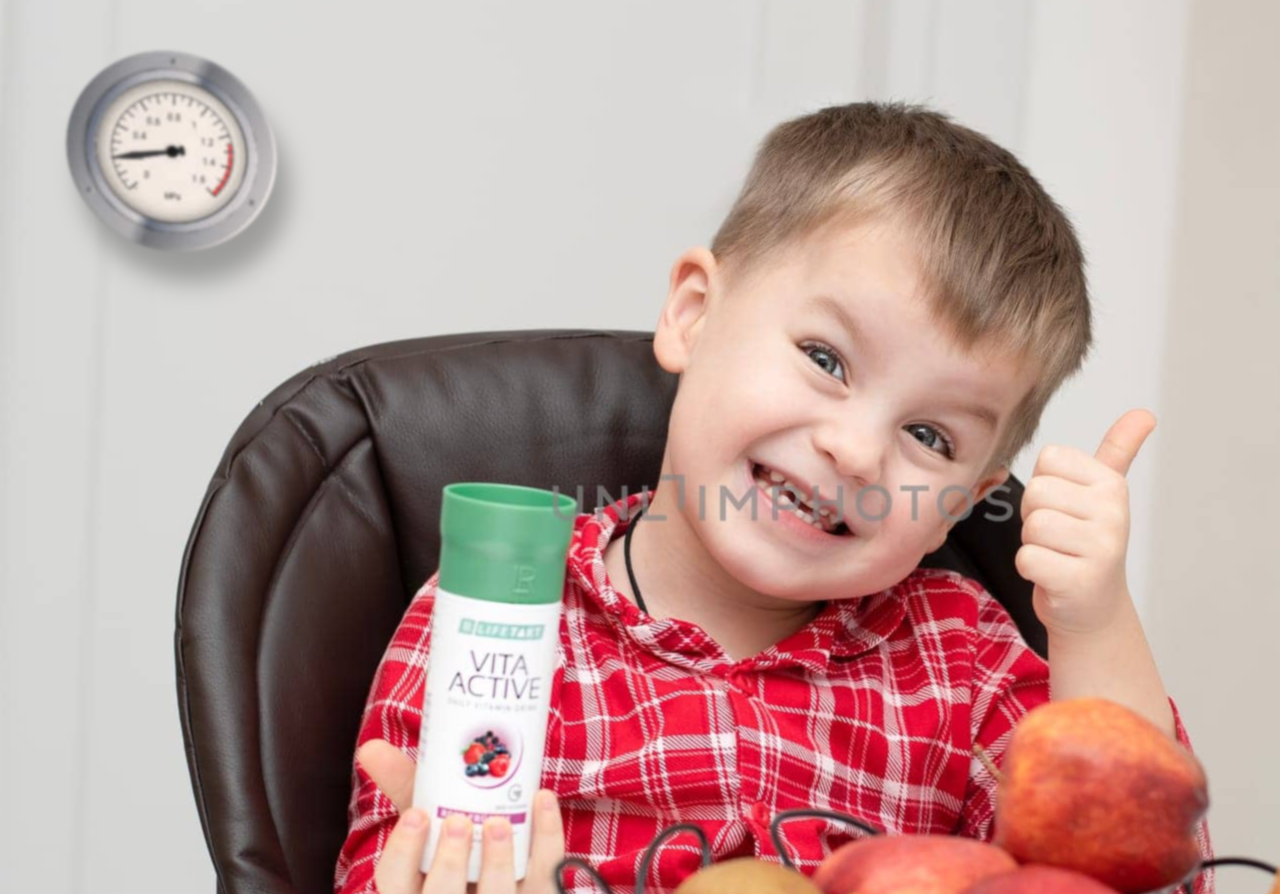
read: {"value": 0.2, "unit": "MPa"}
